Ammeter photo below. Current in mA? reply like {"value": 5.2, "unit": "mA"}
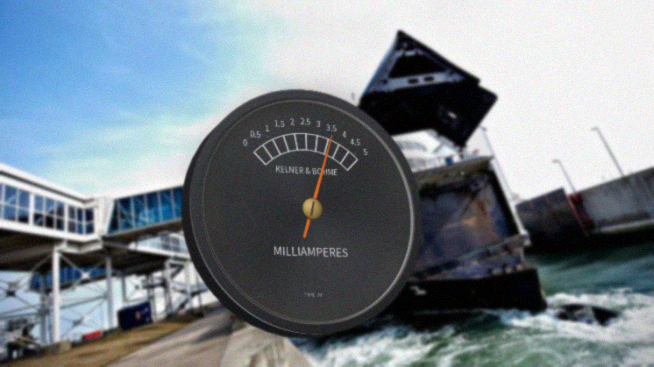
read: {"value": 3.5, "unit": "mA"}
